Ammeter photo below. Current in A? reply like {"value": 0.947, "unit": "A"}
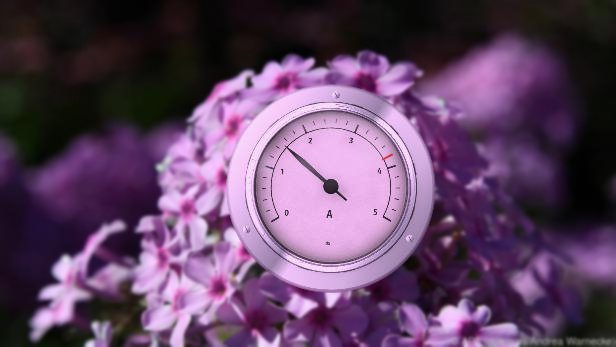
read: {"value": 1.5, "unit": "A"}
